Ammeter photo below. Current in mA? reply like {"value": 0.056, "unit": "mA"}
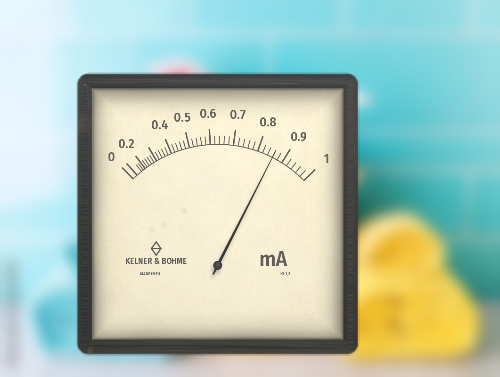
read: {"value": 0.86, "unit": "mA"}
